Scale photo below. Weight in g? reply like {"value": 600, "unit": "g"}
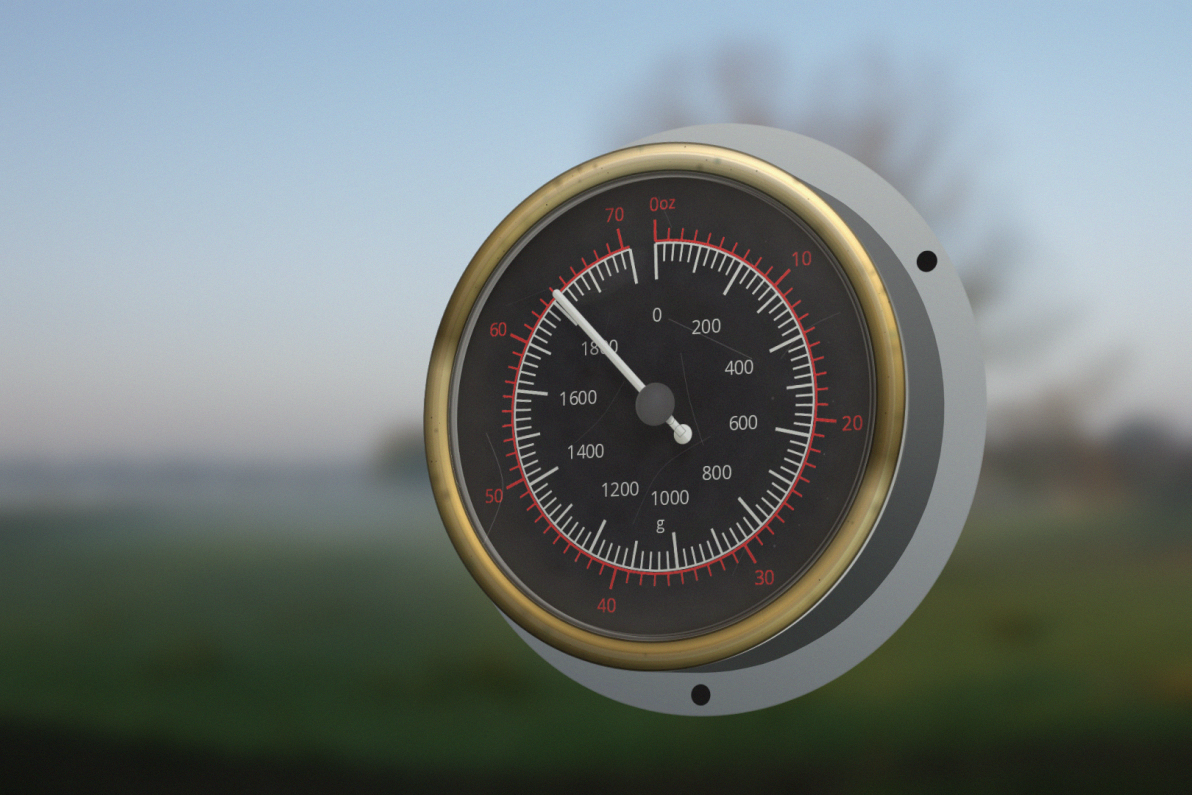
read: {"value": 1820, "unit": "g"}
